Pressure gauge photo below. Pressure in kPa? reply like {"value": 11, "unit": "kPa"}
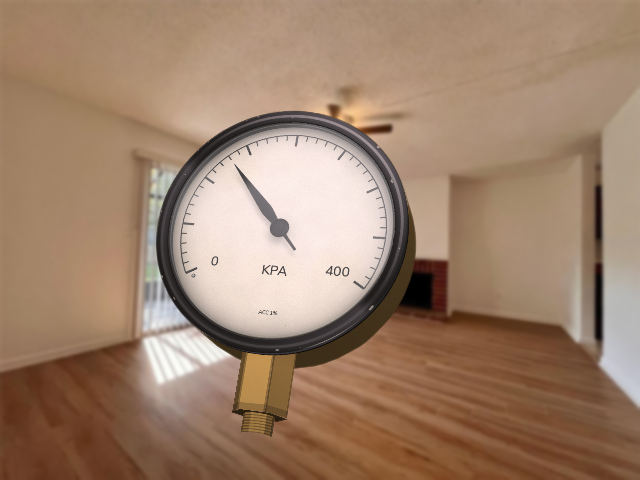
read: {"value": 130, "unit": "kPa"}
